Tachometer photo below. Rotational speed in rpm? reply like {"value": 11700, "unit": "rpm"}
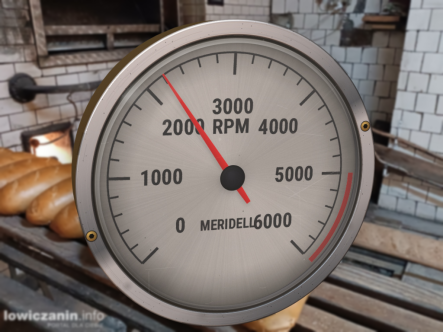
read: {"value": 2200, "unit": "rpm"}
